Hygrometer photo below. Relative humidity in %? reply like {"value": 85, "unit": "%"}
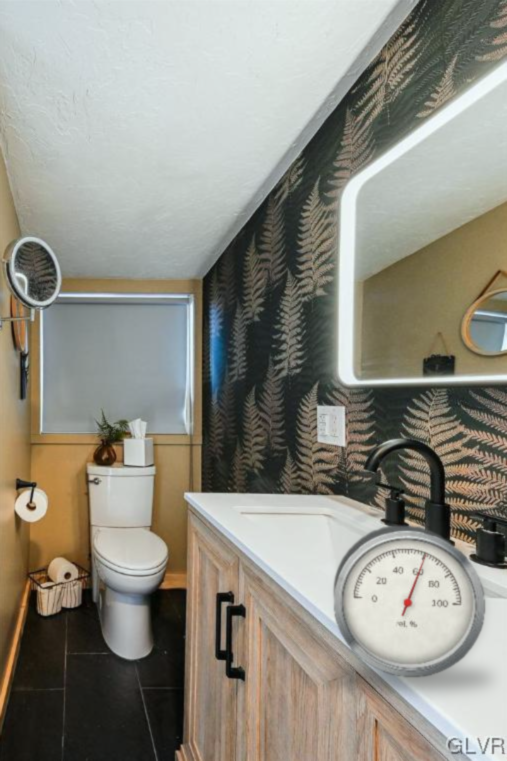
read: {"value": 60, "unit": "%"}
